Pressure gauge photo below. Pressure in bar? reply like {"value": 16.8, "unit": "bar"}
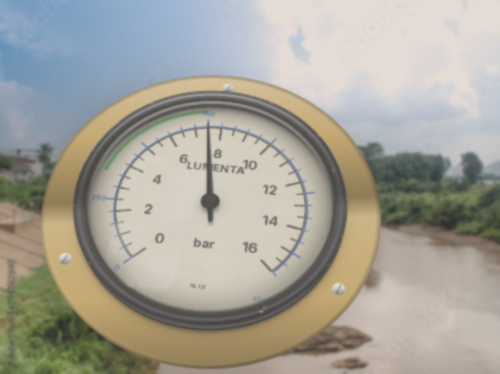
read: {"value": 7.5, "unit": "bar"}
